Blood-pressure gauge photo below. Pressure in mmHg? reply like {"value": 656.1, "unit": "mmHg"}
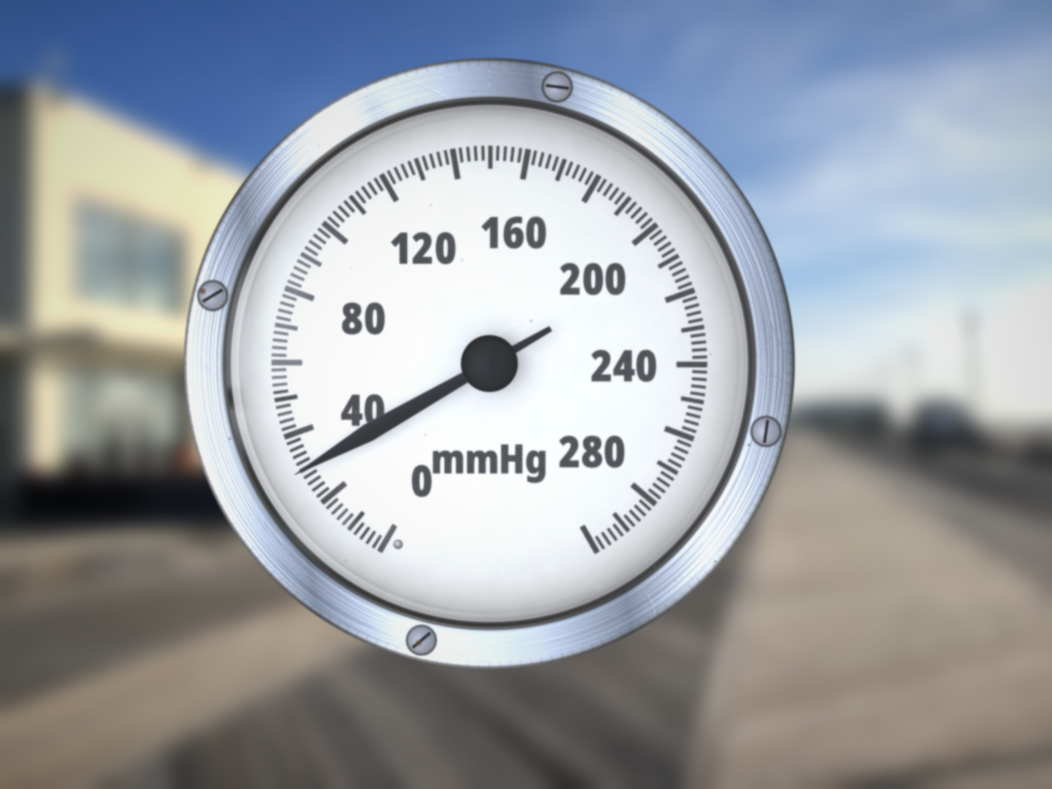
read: {"value": 30, "unit": "mmHg"}
